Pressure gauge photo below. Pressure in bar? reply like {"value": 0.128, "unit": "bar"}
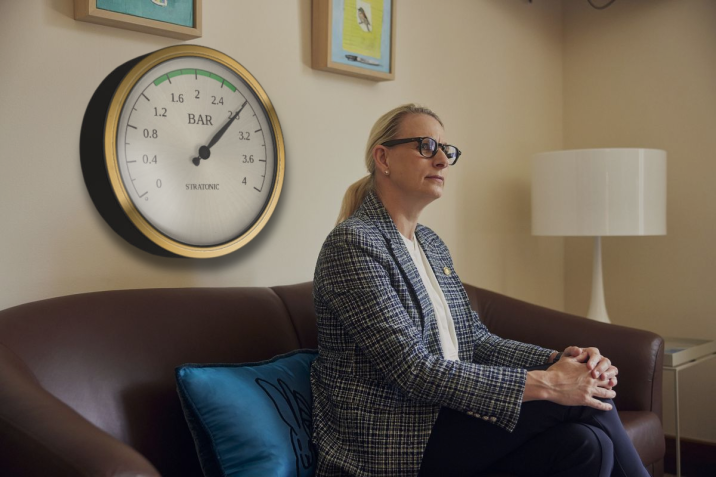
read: {"value": 2.8, "unit": "bar"}
